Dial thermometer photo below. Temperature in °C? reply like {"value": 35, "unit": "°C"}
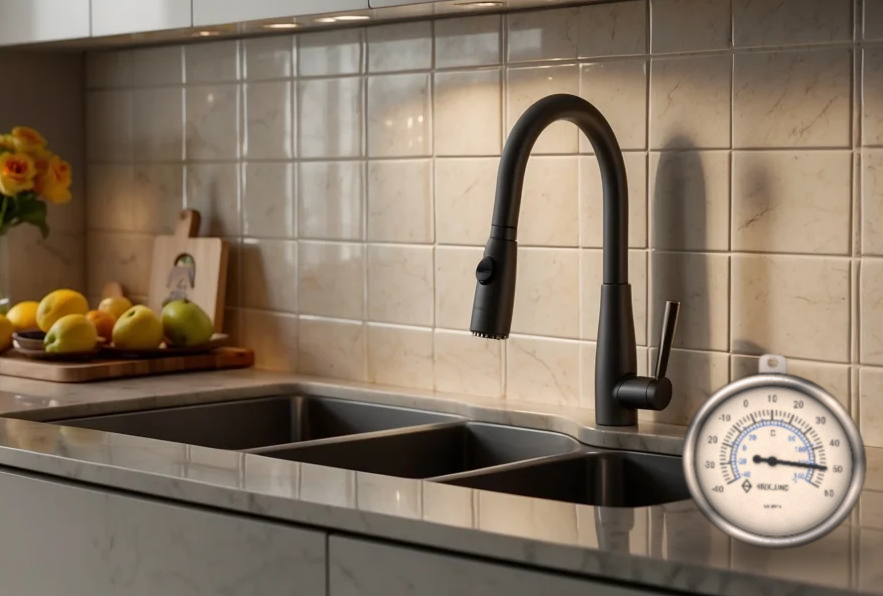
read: {"value": 50, "unit": "°C"}
